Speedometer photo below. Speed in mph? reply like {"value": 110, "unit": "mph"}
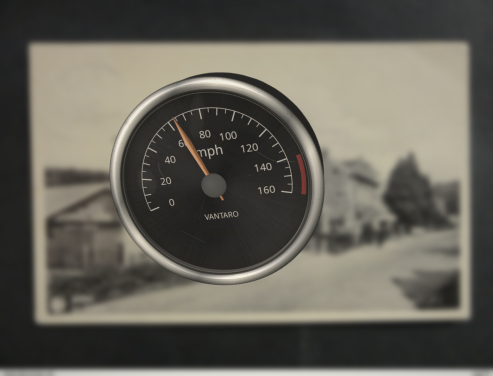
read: {"value": 65, "unit": "mph"}
